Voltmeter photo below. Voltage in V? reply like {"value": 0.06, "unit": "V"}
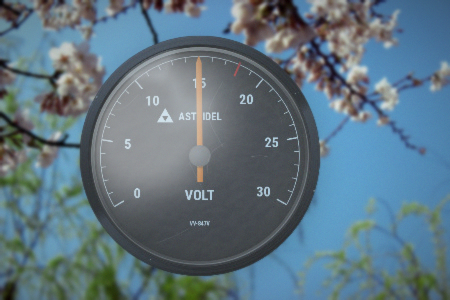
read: {"value": 15, "unit": "V"}
